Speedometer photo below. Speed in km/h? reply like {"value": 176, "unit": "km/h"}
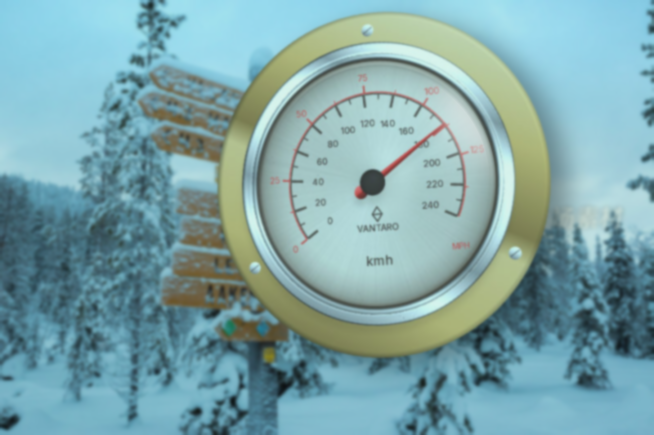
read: {"value": 180, "unit": "km/h"}
